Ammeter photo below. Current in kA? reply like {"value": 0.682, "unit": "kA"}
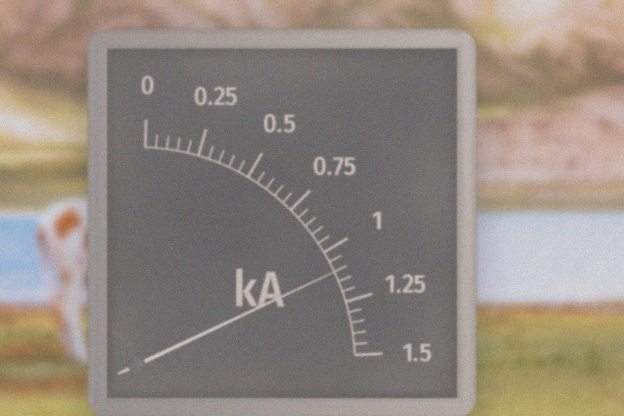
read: {"value": 1.1, "unit": "kA"}
